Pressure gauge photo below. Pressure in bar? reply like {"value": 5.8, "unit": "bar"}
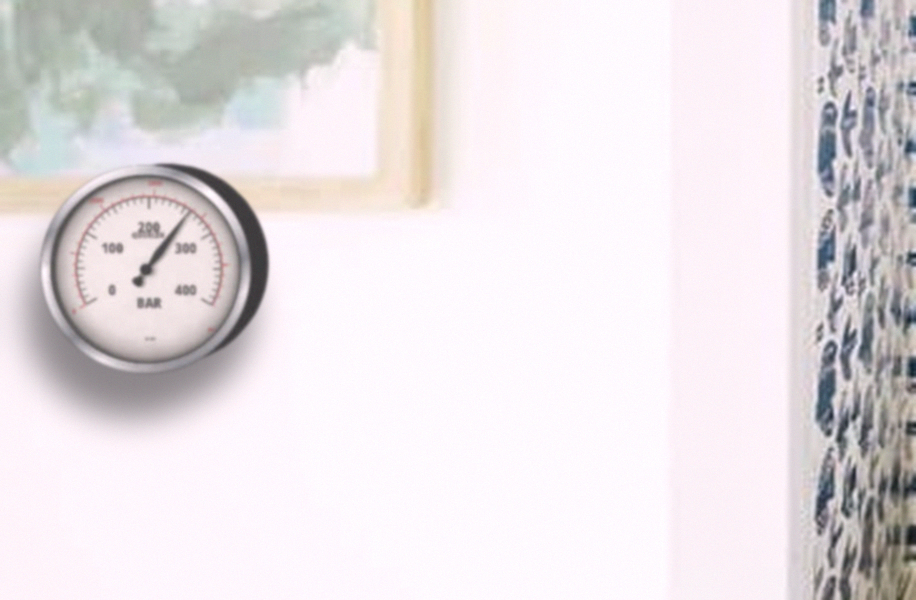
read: {"value": 260, "unit": "bar"}
